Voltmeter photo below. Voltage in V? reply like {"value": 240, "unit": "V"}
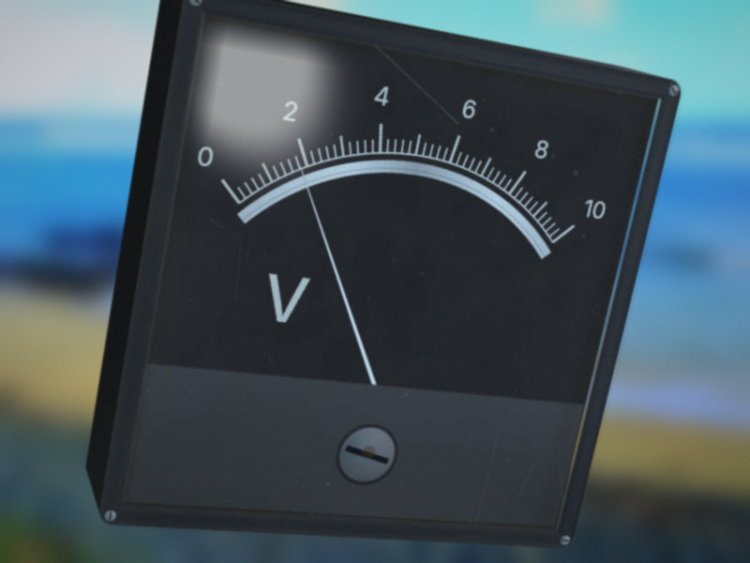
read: {"value": 1.8, "unit": "V"}
